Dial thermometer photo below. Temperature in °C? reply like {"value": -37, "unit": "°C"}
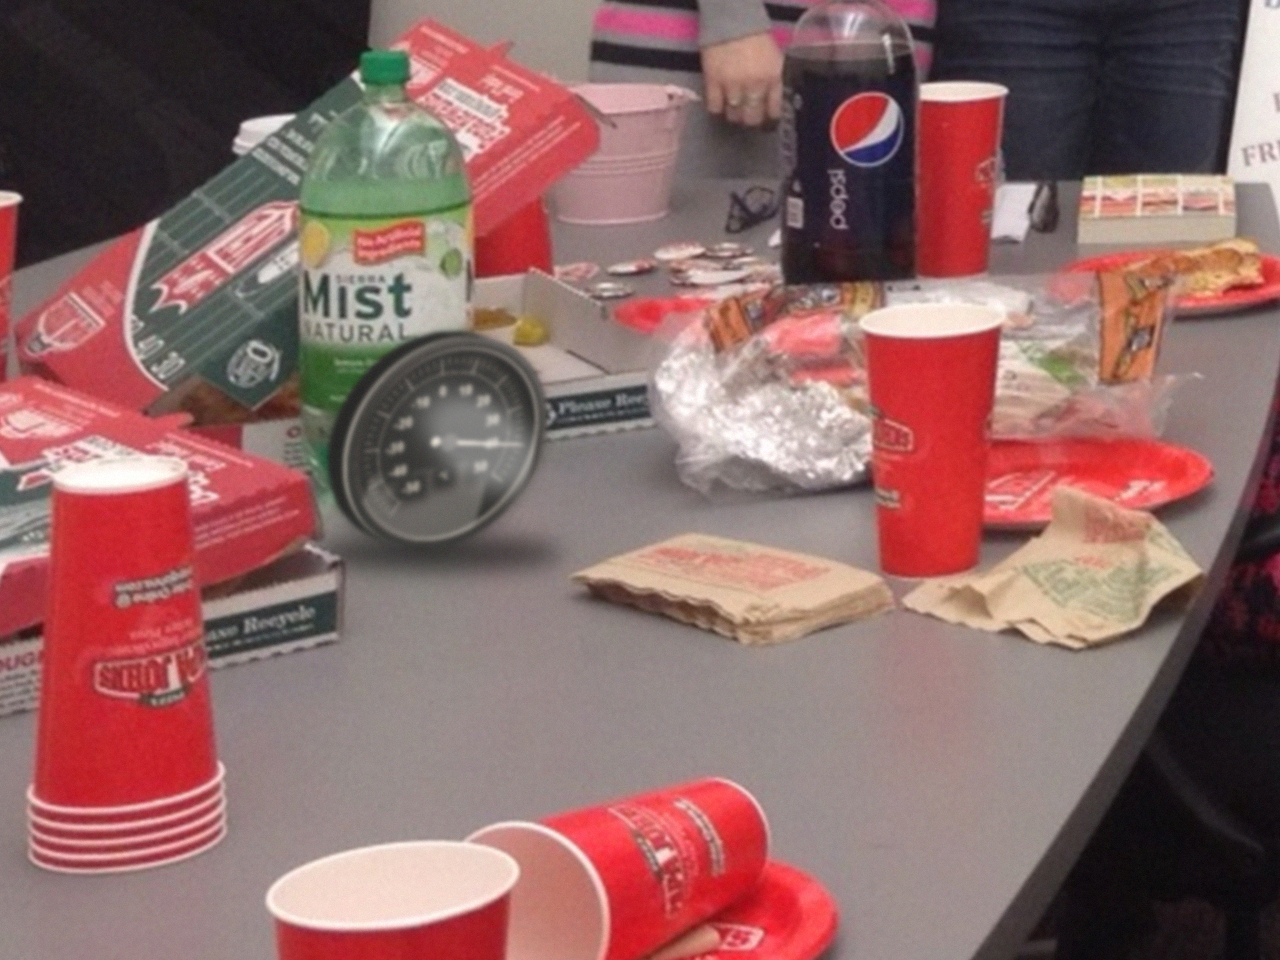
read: {"value": 40, "unit": "°C"}
